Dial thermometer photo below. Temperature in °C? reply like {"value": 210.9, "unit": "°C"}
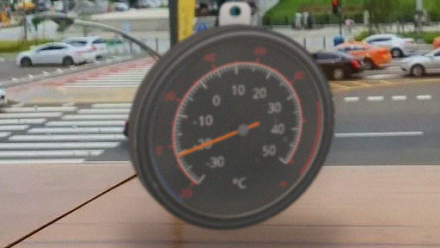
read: {"value": -20, "unit": "°C"}
